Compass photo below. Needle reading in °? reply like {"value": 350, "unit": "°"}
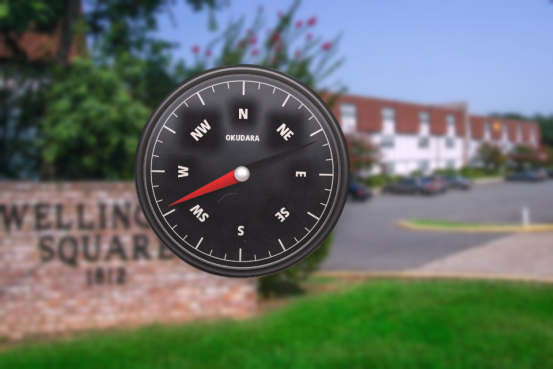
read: {"value": 245, "unit": "°"}
